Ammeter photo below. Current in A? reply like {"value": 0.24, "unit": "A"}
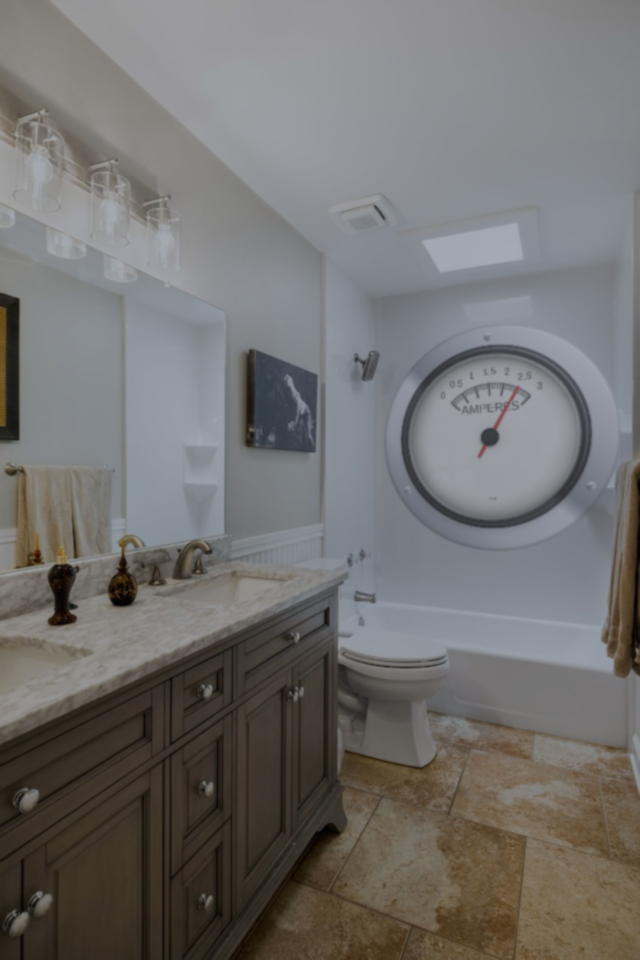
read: {"value": 2.5, "unit": "A"}
